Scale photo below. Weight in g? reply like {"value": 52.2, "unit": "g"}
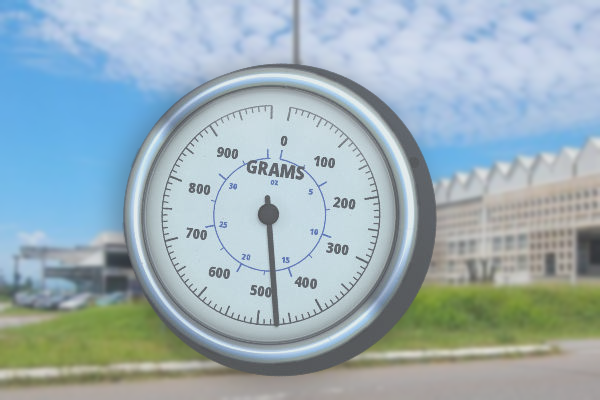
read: {"value": 470, "unit": "g"}
